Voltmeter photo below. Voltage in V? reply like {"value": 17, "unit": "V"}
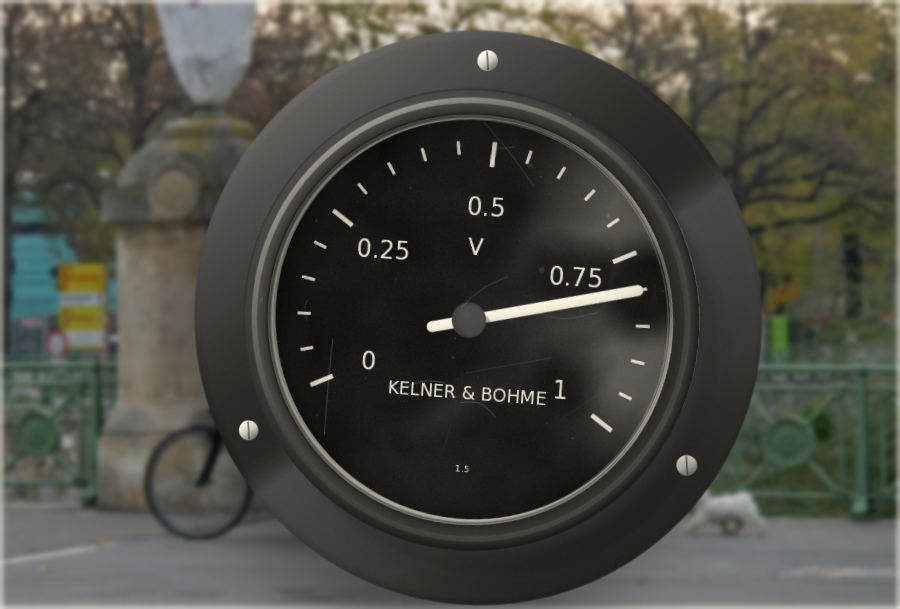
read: {"value": 0.8, "unit": "V"}
